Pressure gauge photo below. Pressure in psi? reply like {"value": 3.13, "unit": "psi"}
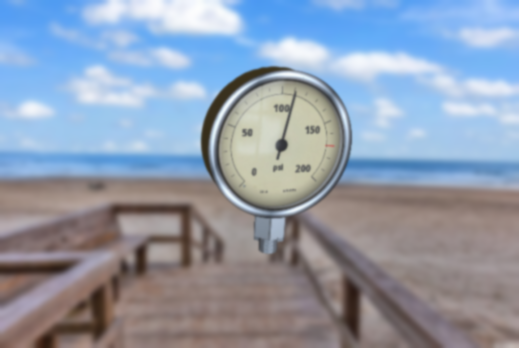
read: {"value": 110, "unit": "psi"}
